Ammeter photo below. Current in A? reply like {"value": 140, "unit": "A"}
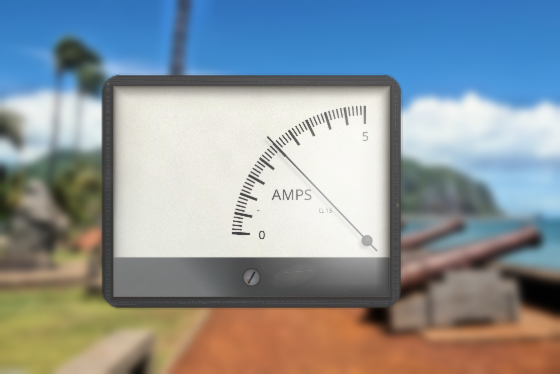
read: {"value": 2.5, "unit": "A"}
